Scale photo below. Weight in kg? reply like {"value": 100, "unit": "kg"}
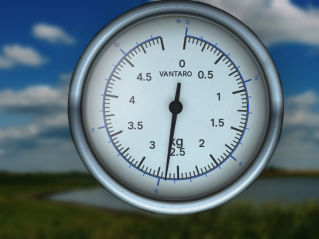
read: {"value": 2.65, "unit": "kg"}
